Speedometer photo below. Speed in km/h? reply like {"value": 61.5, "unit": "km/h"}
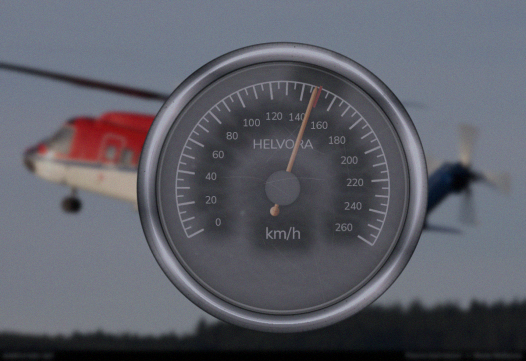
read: {"value": 147.5, "unit": "km/h"}
